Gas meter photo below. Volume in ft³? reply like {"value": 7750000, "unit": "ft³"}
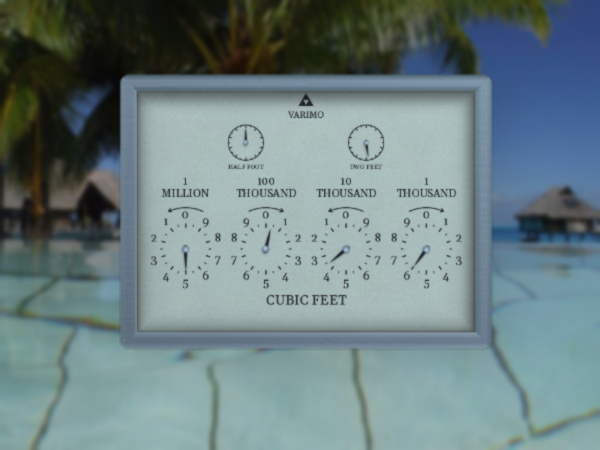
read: {"value": 503600, "unit": "ft³"}
